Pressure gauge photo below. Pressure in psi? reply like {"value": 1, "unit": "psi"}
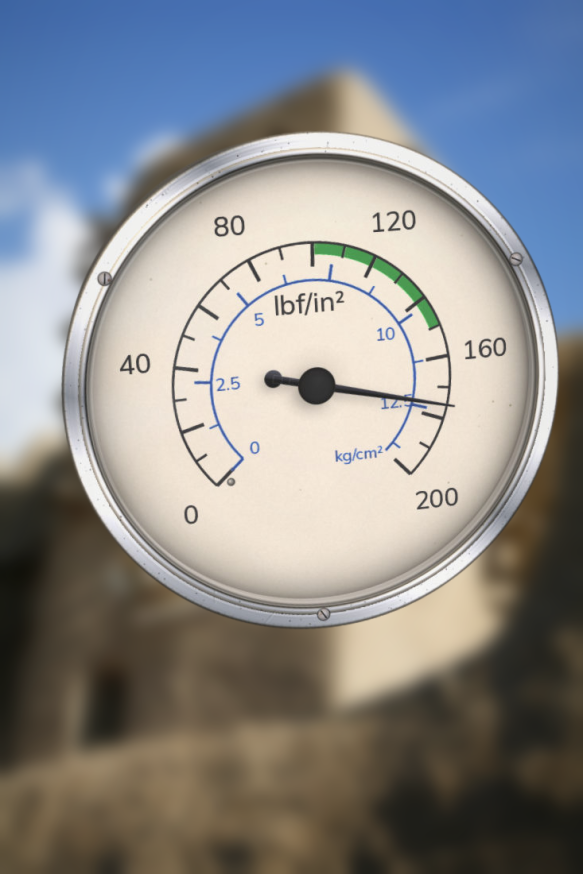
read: {"value": 175, "unit": "psi"}
